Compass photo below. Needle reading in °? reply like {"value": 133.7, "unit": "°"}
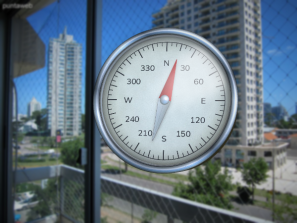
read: {"value": 15, "unit": "°"}
